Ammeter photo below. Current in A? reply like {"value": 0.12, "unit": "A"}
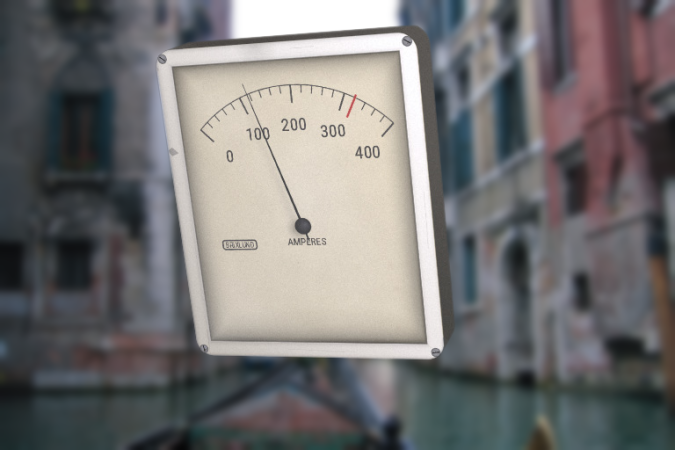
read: {"value": 120, "unit": "A"}
